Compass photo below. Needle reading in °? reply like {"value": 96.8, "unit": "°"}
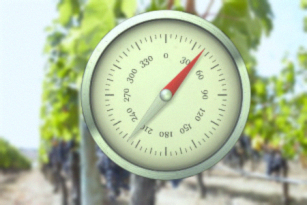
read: {"value": 40, "unit": "°"}
